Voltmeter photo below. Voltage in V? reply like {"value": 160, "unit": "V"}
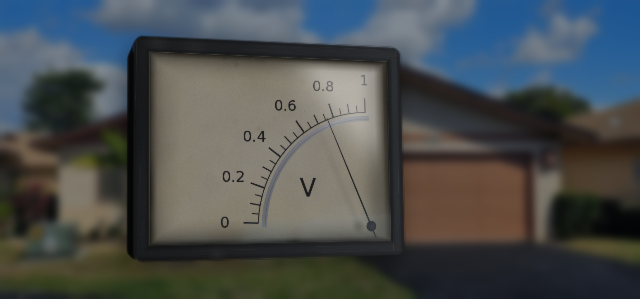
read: {"value": 0.75, "unit": "V"}
